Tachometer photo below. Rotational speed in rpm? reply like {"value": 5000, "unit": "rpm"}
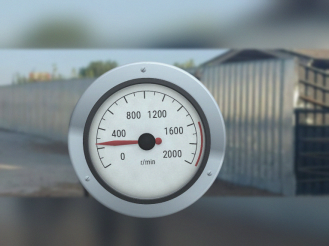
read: {"value": 250, "unit": "rpm"}
